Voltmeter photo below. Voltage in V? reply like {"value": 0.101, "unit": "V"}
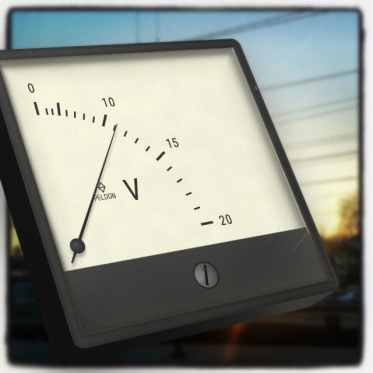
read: {"value": 11, "unit": "V"}
